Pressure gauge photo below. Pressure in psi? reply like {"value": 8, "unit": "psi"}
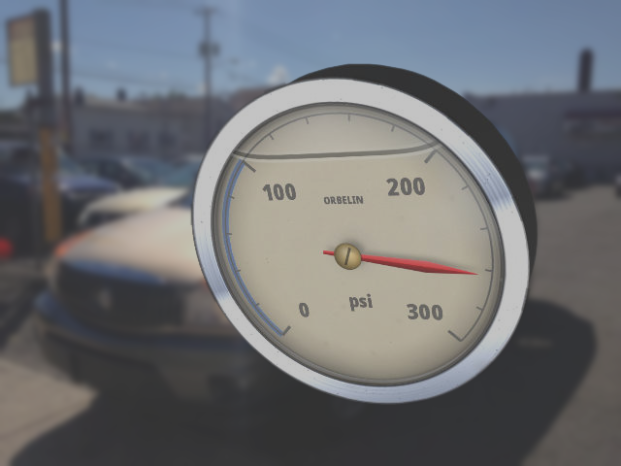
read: {"value": 260, "unit": "psi"}
